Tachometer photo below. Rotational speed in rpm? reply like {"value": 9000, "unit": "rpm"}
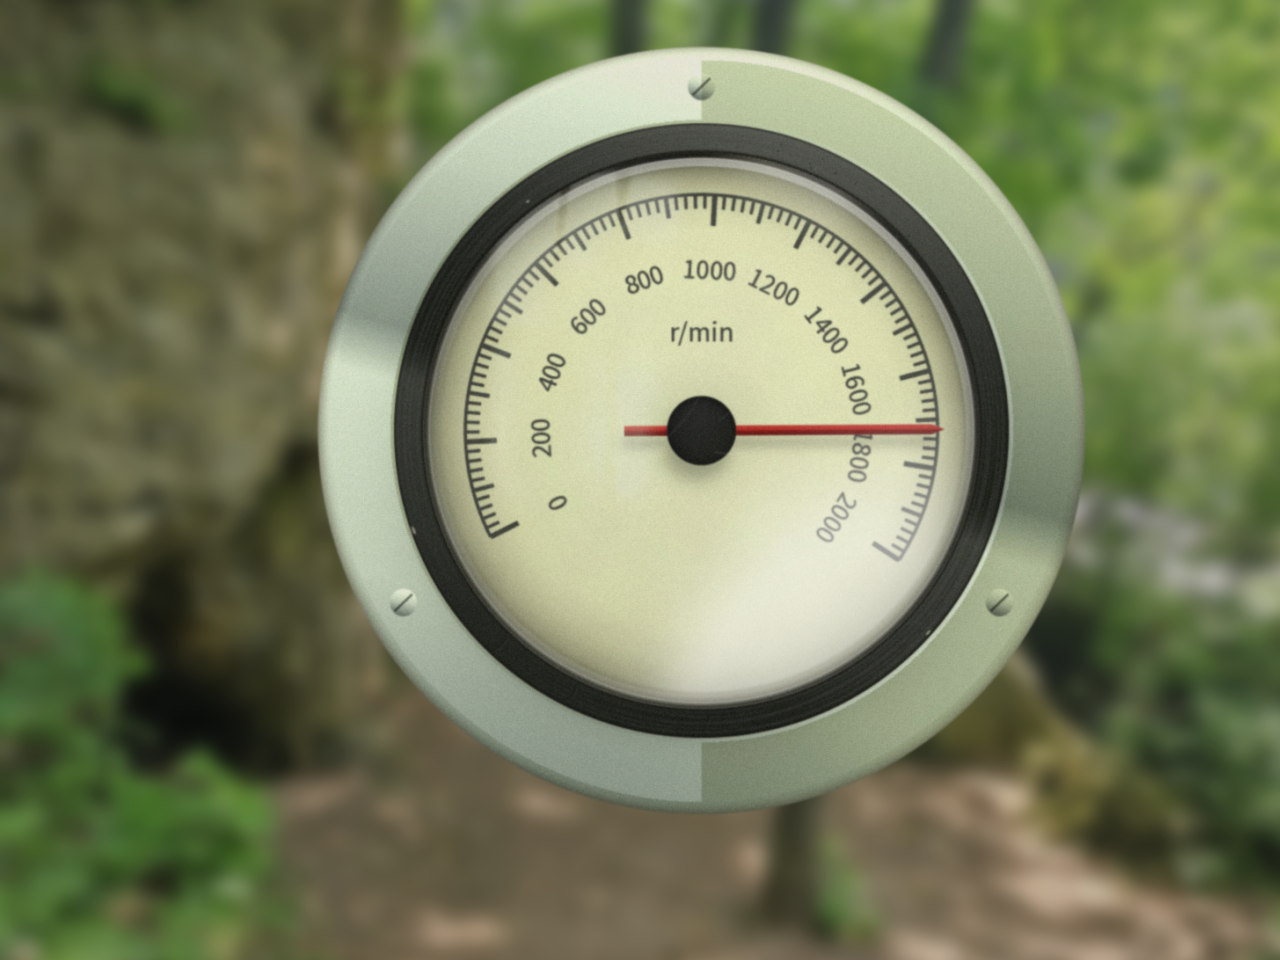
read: {"value": 1720, "unit": "rpm"}
